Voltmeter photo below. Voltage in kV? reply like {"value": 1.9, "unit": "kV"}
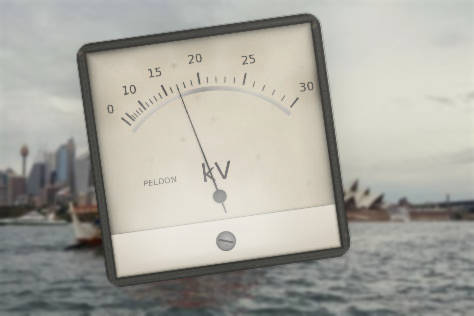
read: {"value": 17, "unit": "kV"}
